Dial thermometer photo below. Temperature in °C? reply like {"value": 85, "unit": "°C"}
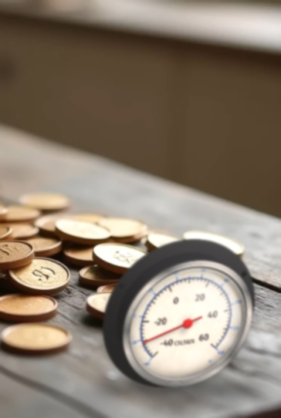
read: {"value": -30, "unit": "°C"}
